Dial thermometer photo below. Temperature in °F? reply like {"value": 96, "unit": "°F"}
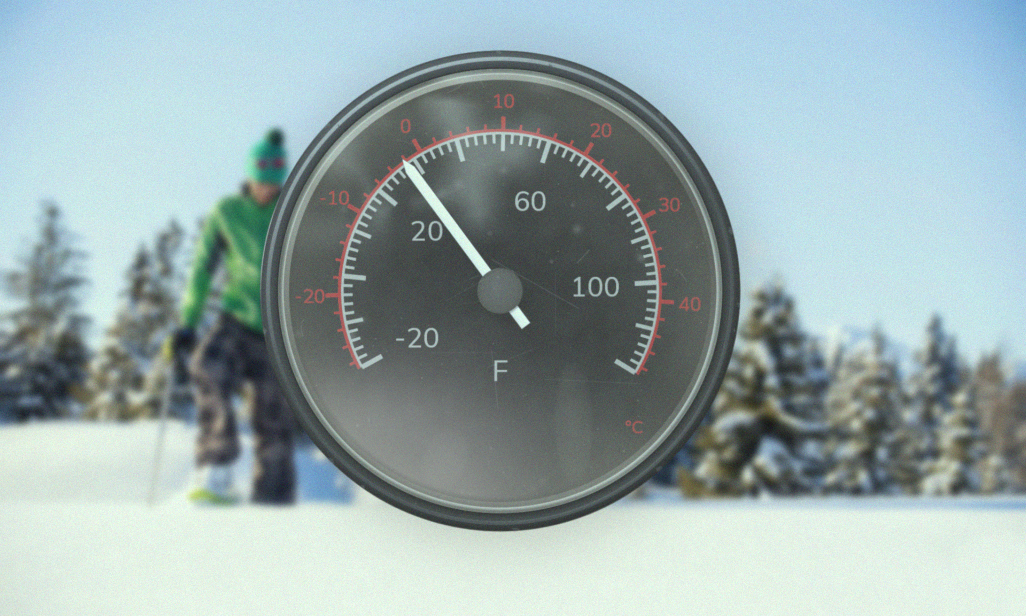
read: {"value": 28, "unit": "°F"}
